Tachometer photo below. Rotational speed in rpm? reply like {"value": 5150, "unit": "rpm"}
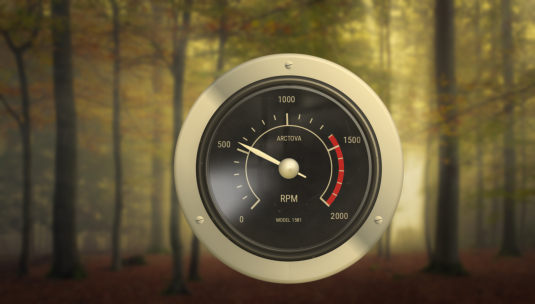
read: {"value": 550, "unit": "rpm"}
